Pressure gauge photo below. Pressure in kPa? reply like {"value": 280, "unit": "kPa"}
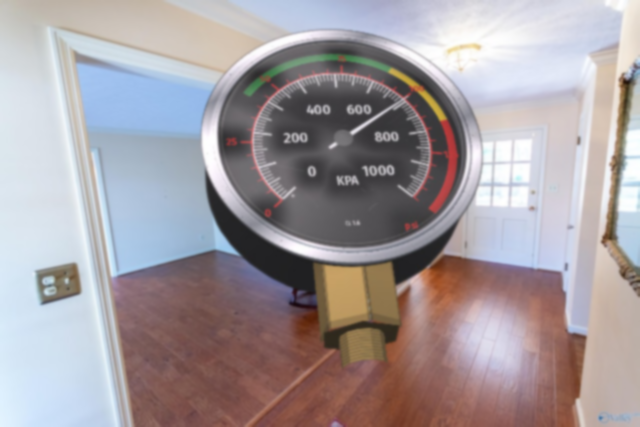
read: {"value": 700, "unit": "kPa"}
